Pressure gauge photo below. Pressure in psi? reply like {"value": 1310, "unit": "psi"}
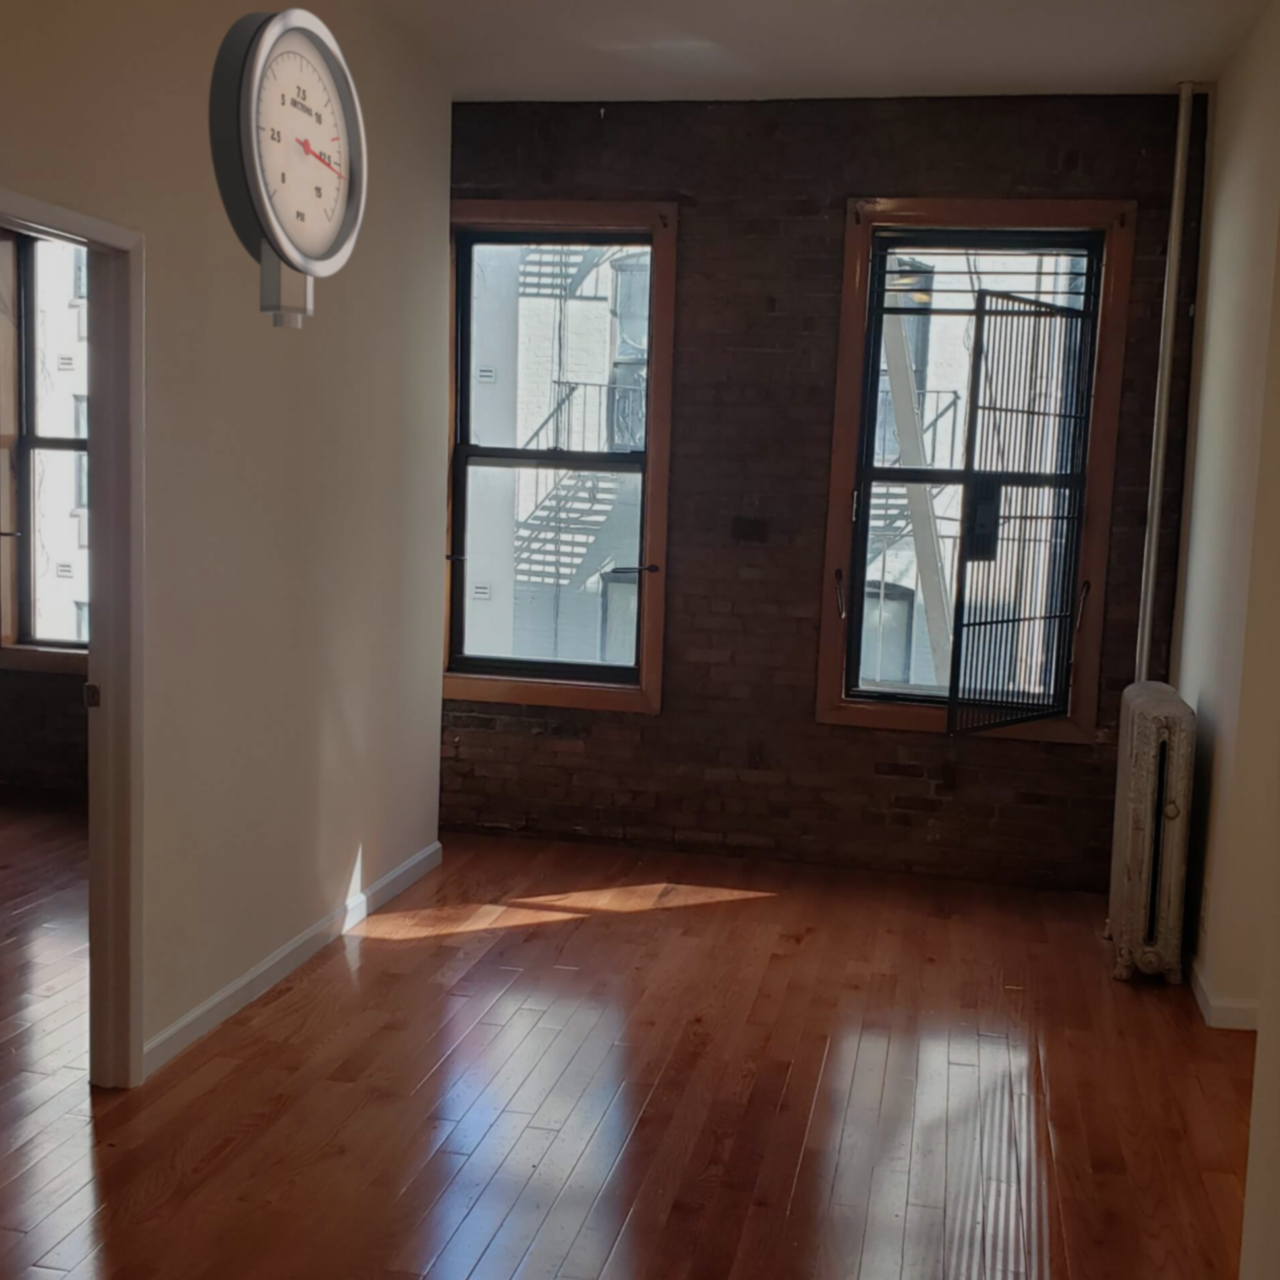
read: {"value": 13, "unit": "psi"}
